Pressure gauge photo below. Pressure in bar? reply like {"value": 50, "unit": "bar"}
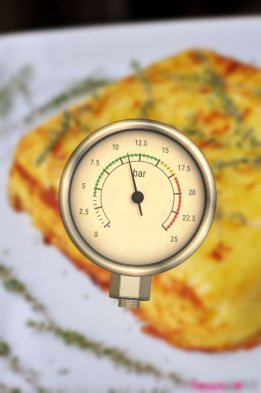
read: {"value": 11, "unit": "bar"}
